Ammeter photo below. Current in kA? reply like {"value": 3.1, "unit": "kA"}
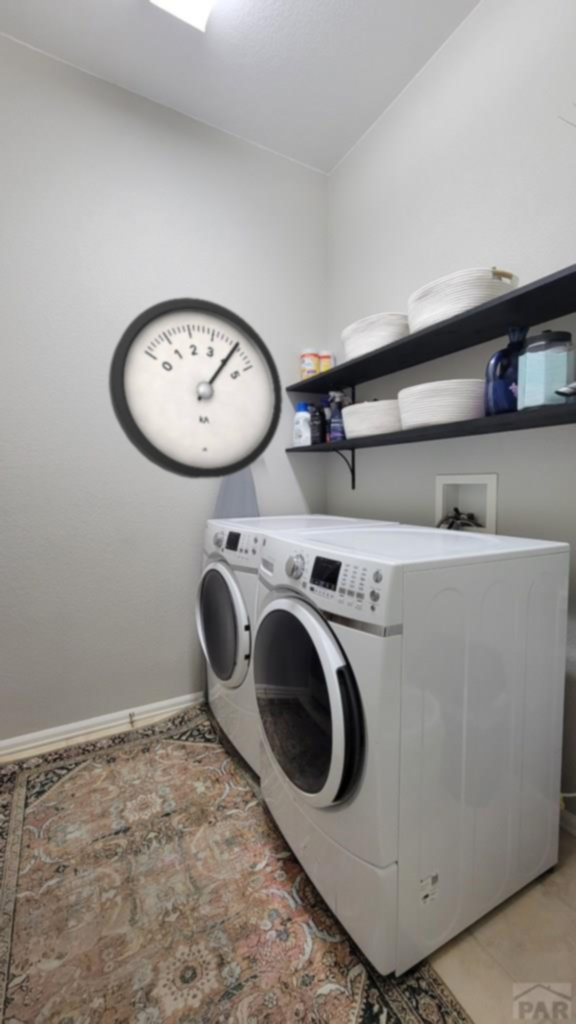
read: {"value": 4, "unit": "kA"}
